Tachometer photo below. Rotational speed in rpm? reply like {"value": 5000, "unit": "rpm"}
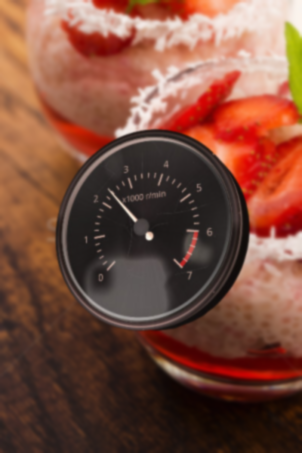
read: {"value": 2400, "unit": "rpm"}
